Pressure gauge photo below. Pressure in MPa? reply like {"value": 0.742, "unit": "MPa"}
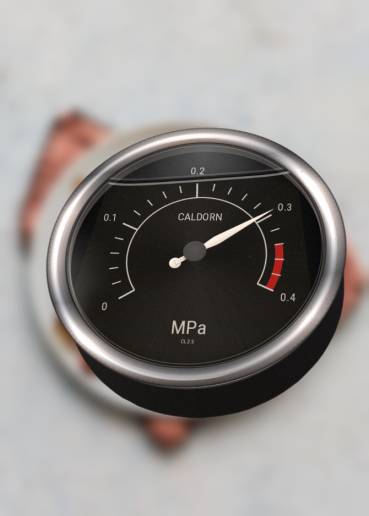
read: {"value": 0.3, "unit": "MPa"}
